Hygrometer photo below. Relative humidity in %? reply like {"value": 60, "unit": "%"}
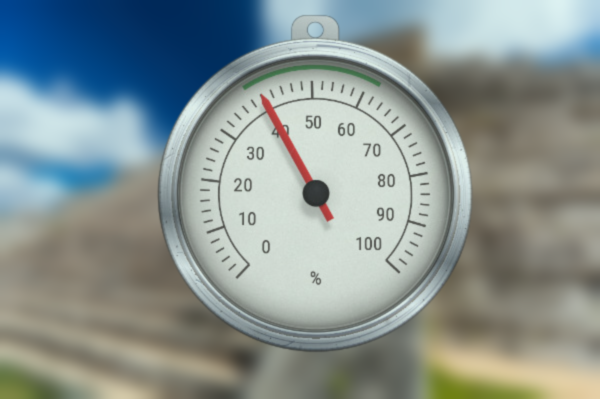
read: {"value": 40, "unit": "%"}
